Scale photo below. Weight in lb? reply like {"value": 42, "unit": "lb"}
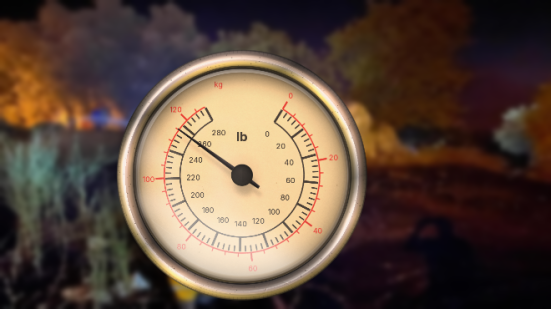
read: {"value": 256, "unit": "lb"}
